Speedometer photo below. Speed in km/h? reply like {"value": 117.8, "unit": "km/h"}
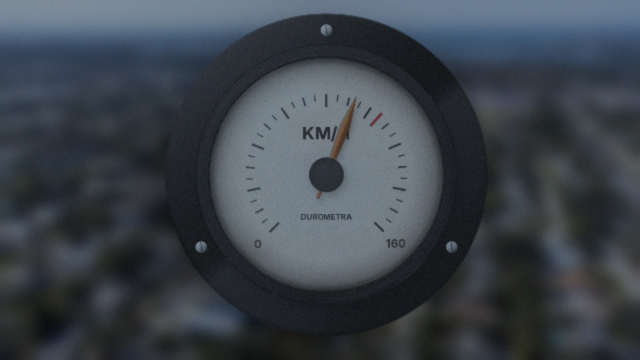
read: {"value": 92.5, "unit": "km/h"}
